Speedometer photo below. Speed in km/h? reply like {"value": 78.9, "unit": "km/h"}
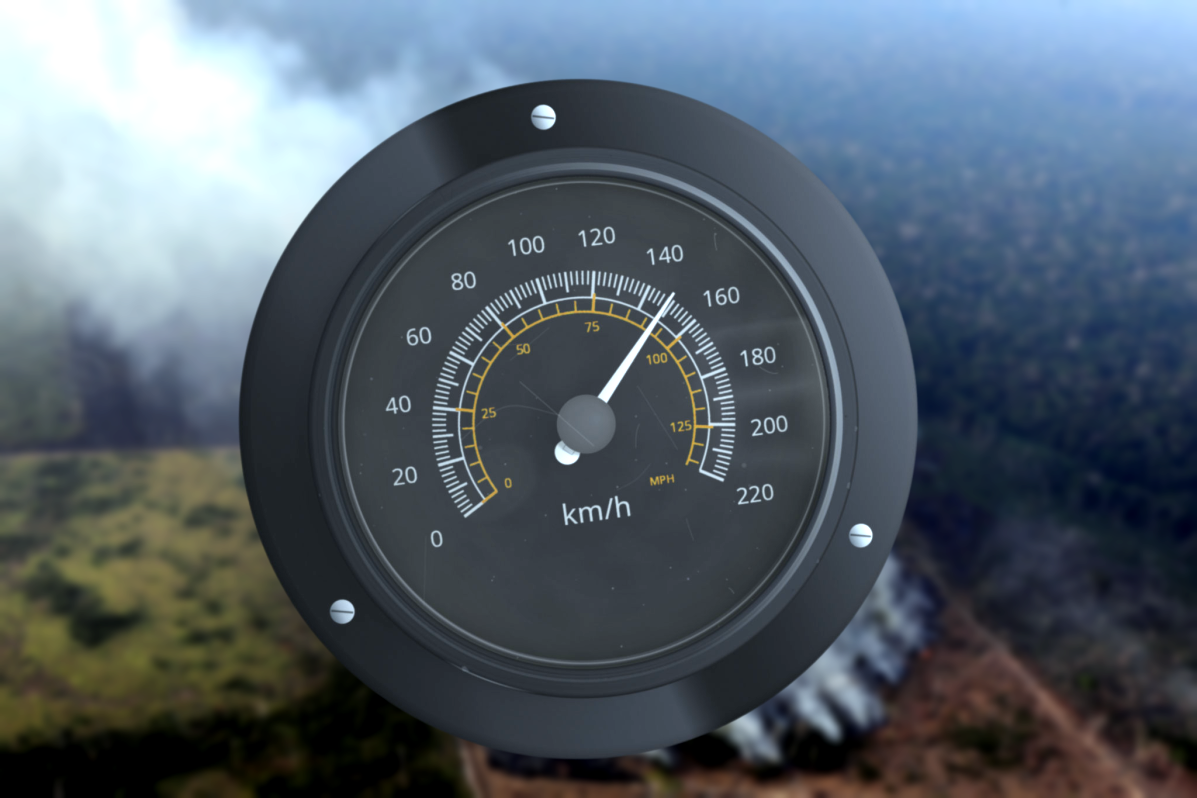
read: {"value": 148, "unit": "km/h"}
